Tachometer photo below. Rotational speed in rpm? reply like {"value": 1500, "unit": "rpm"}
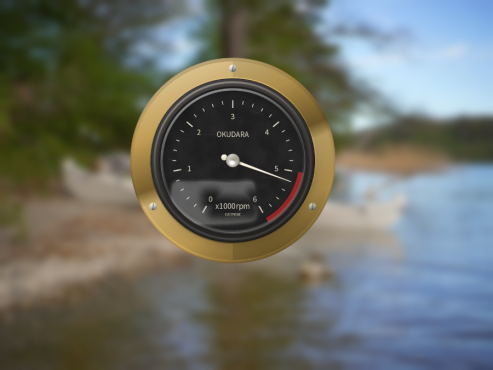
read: {"value": 5200, "unit": "rpm"}
